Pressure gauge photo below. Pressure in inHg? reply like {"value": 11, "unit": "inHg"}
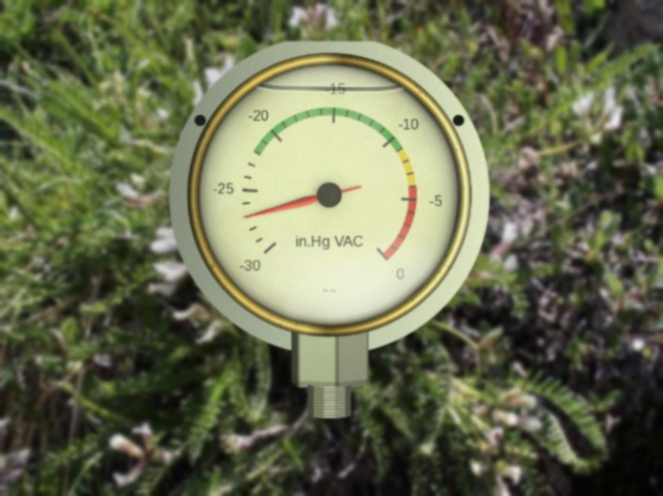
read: {"value": -27, "unit": "inHg"}
